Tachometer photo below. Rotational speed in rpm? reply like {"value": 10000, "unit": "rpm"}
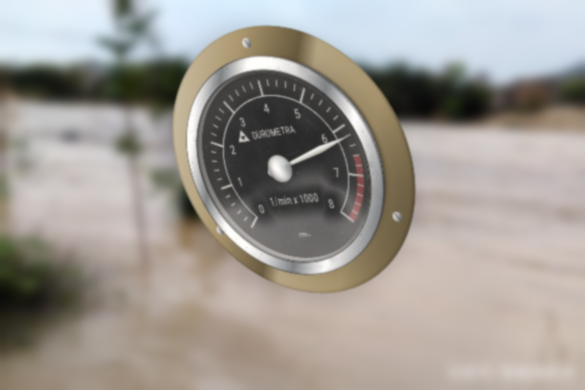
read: {"value": 6200, "unit": "rpm"}
